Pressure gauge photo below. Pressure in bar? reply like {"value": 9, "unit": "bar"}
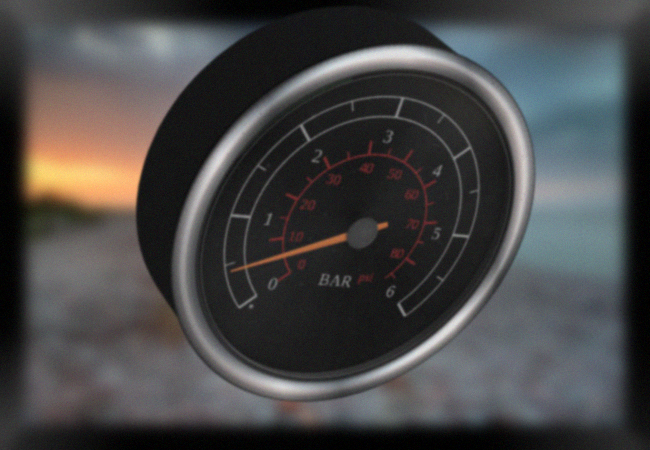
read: {"value": 0.5, "unit": "bar"}
